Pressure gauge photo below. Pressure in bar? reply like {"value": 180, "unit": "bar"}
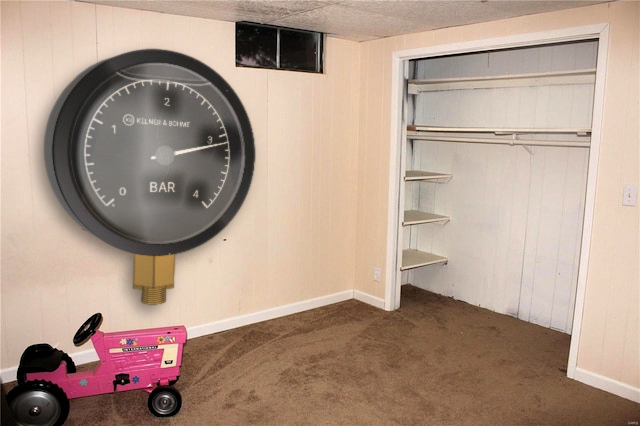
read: {"value": 3.1, "unit": "bar"}
